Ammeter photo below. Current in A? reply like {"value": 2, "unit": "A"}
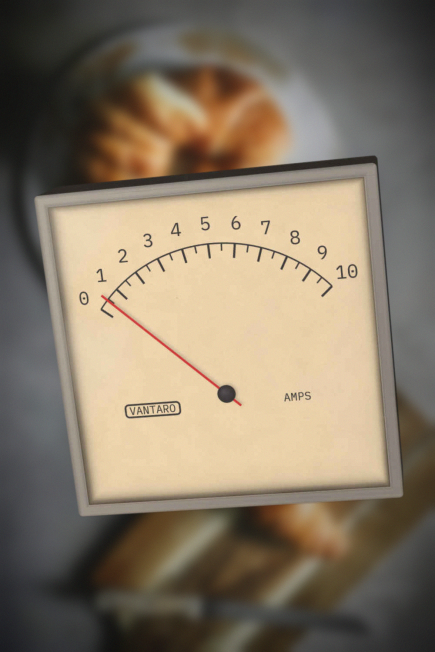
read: {"value": 0.5, "unit": "A"}
